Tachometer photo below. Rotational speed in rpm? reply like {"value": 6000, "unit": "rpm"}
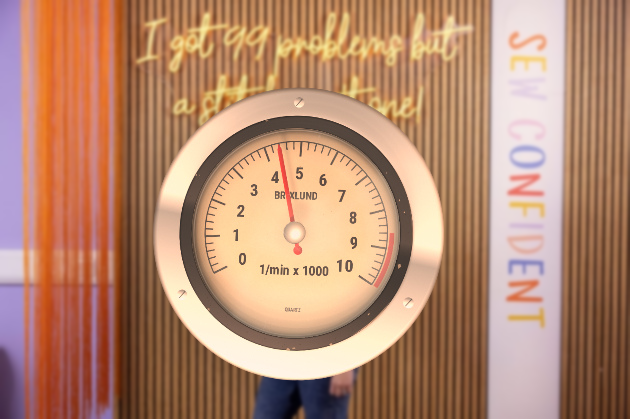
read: {"value": 4400, "unit": "rpm"}
